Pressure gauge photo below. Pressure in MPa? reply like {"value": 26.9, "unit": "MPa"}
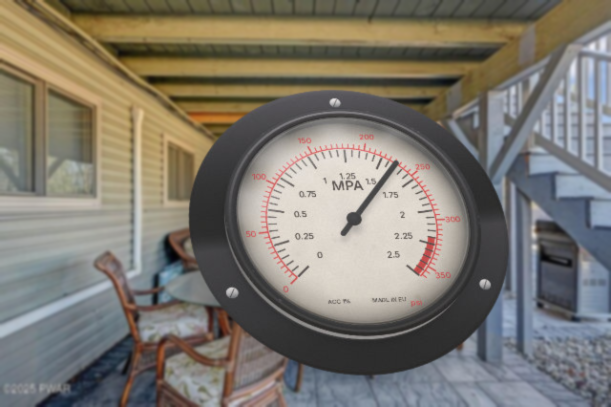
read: {"value": 1.6, "unit": "MPa"}
